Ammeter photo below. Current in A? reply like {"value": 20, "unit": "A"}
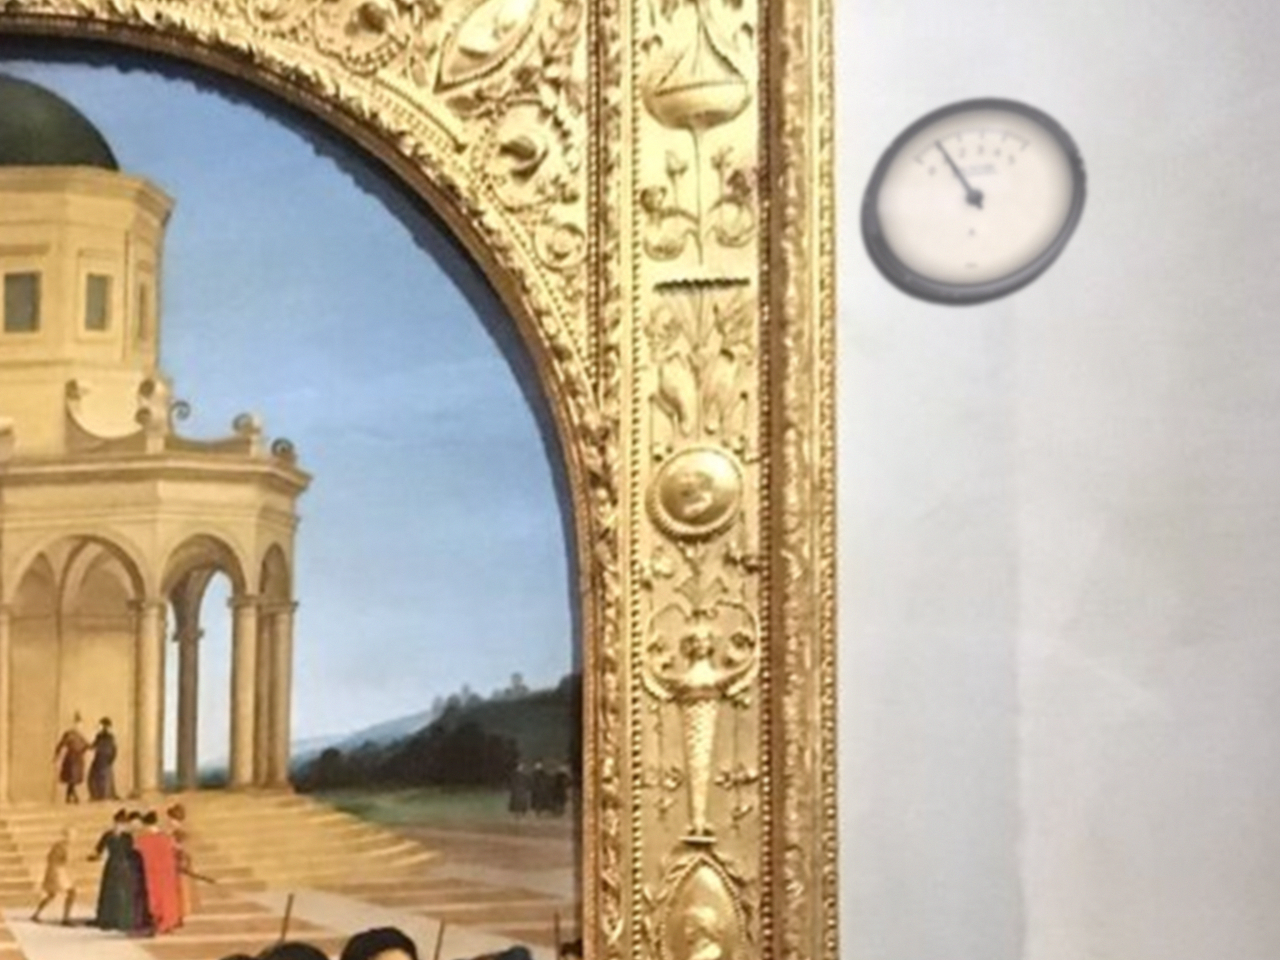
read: {"value": 1, "unit": "A"}
